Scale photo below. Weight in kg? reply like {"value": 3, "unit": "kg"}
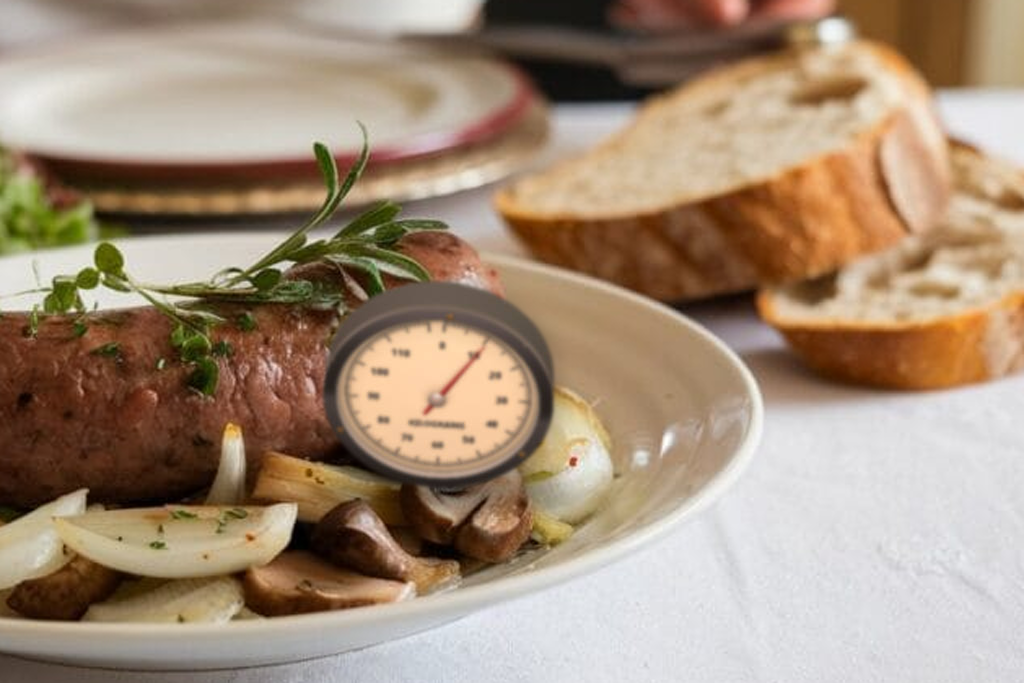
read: {"value": 10, "unit": "kg"}
